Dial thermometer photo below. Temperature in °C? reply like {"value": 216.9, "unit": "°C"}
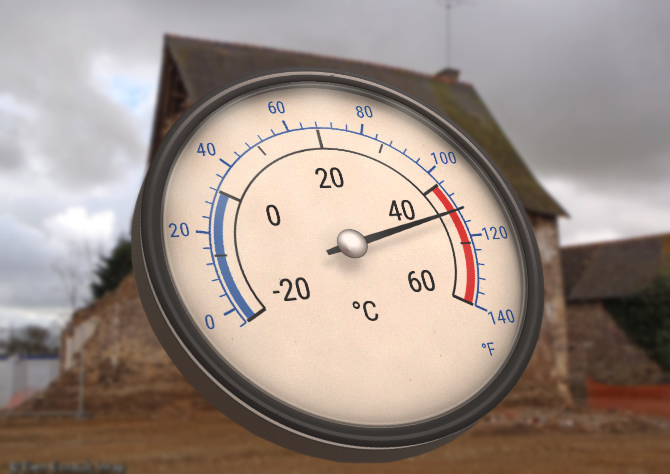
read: {"value": 45, "unit": "°C"}
